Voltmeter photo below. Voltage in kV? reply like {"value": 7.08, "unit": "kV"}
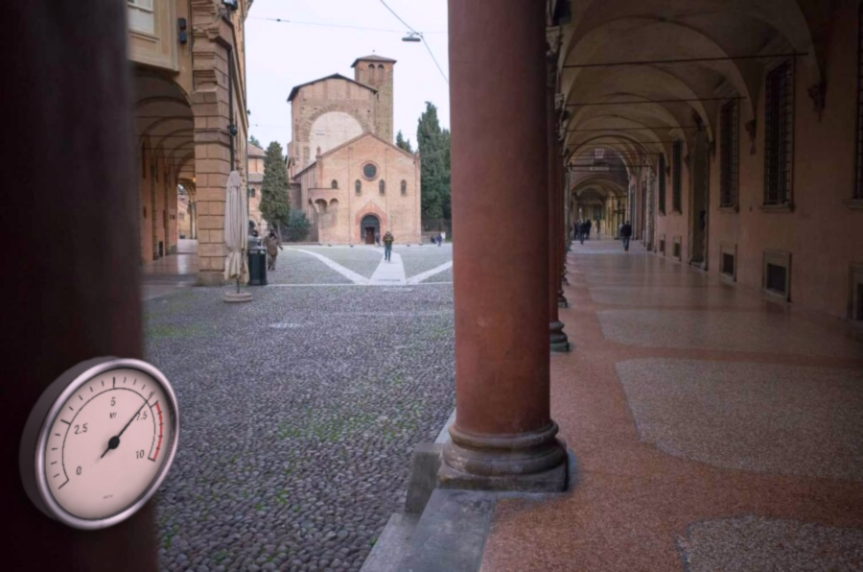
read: {"value": 7, "unit": "kV"}
